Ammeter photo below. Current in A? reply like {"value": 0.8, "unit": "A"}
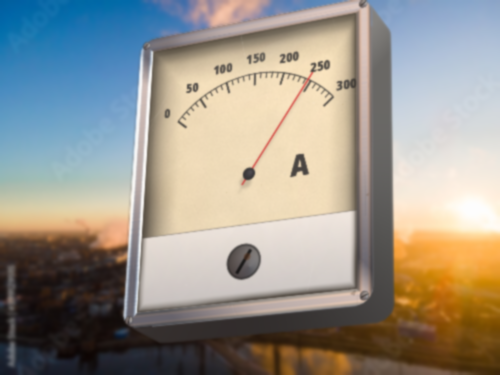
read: {"value": 250, "unit": "A"}
